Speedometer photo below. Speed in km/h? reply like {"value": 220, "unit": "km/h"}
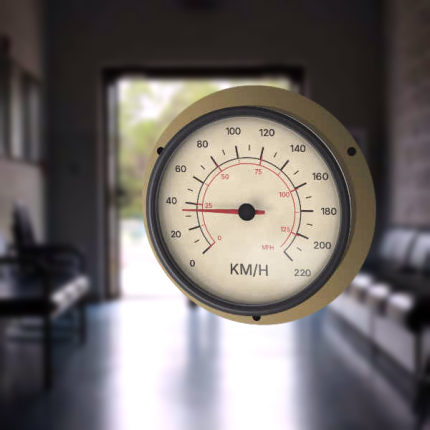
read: {"value": 35, "unit": "km/h"}
